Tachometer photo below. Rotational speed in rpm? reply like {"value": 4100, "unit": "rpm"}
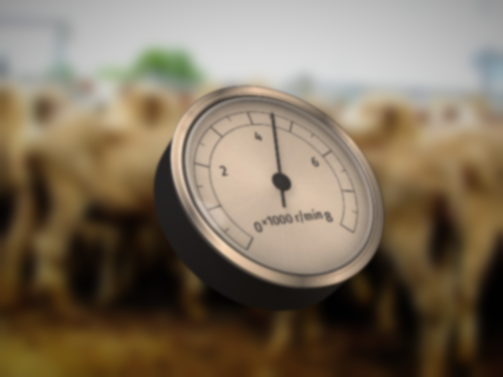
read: {"value": 4500, "unit": "rpm"}
